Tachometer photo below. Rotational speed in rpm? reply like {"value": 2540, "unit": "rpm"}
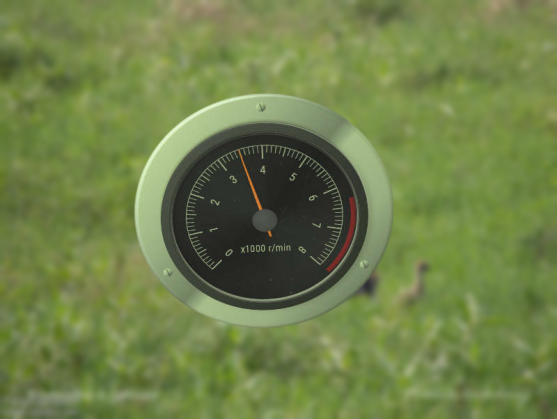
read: {"value": 3500, "unit": "rpm"}
